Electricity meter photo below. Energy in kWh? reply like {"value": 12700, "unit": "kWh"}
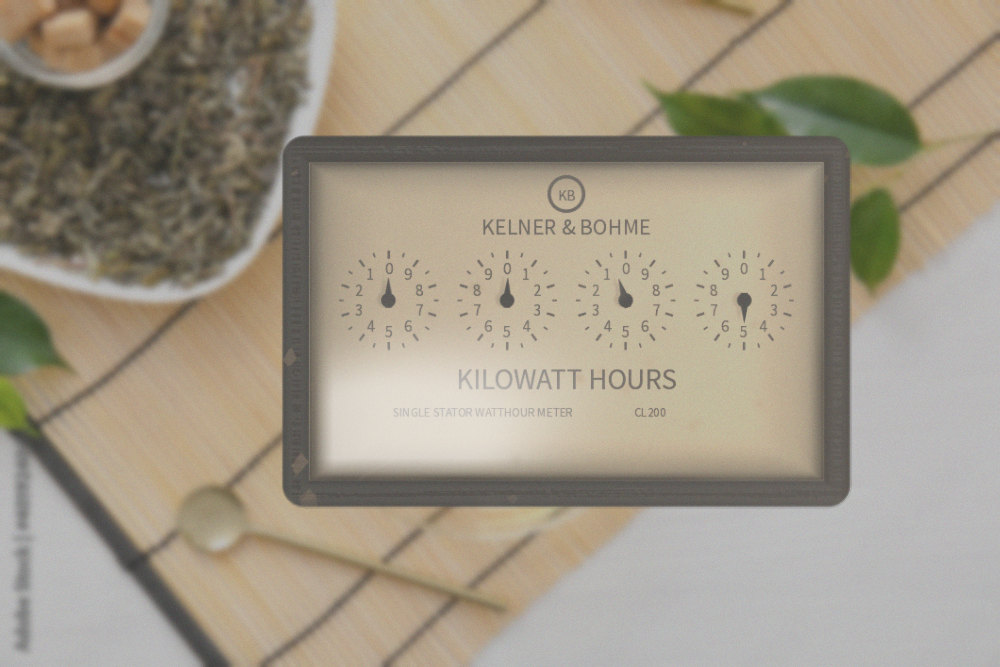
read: {"value": 5, "unit": "kWh"}
